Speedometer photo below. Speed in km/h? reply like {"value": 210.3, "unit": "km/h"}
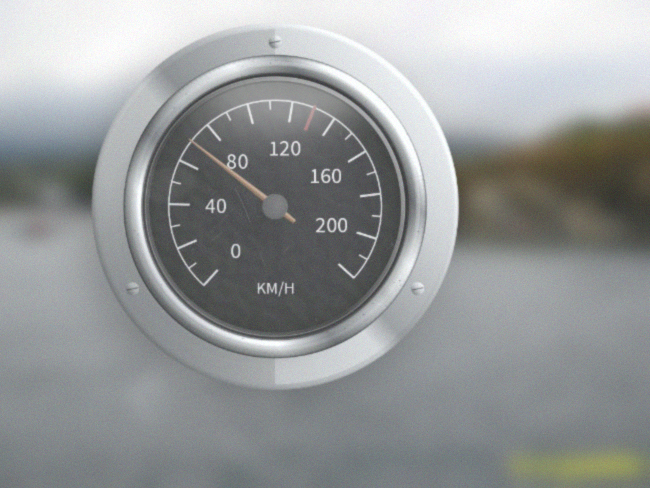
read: {"value": 70, "unit": "km/h"}
